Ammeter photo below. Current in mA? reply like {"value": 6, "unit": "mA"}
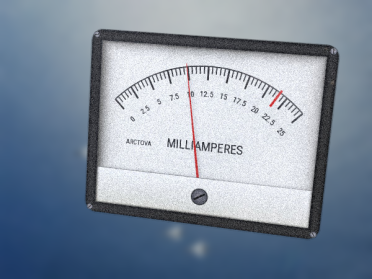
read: {"value": 10, "unit": "mA"}
